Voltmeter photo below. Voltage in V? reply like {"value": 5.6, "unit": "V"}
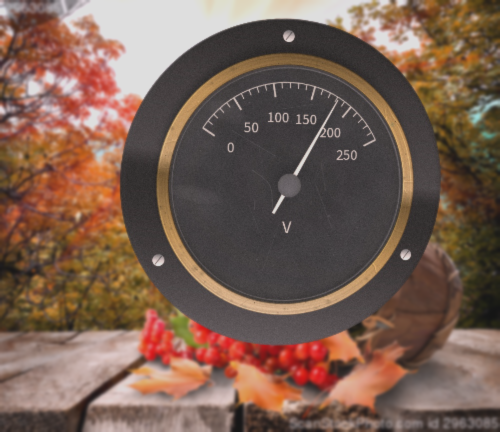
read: {"value": 180, "unit": "V"}
